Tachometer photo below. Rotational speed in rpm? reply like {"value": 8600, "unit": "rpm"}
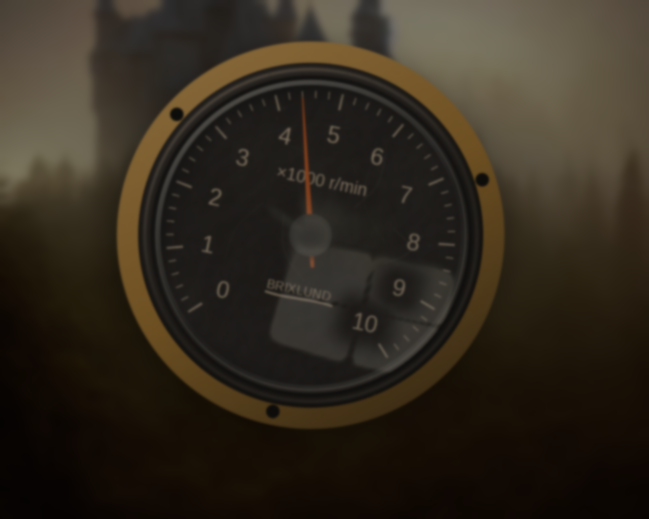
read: {"value": 4400, "unit": "rpm"}
